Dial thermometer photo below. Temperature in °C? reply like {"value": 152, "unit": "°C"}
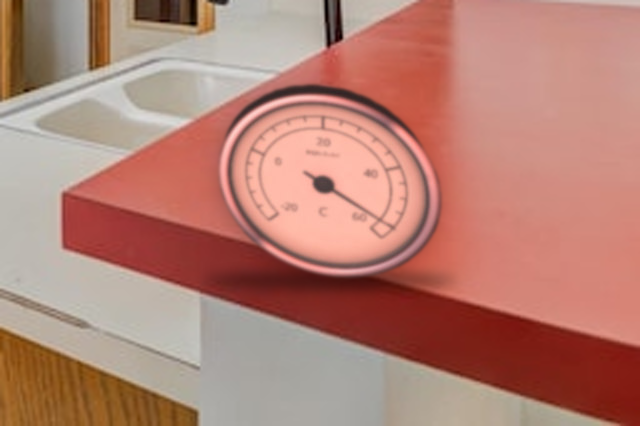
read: {"value": 56, "unit": "°C"}
